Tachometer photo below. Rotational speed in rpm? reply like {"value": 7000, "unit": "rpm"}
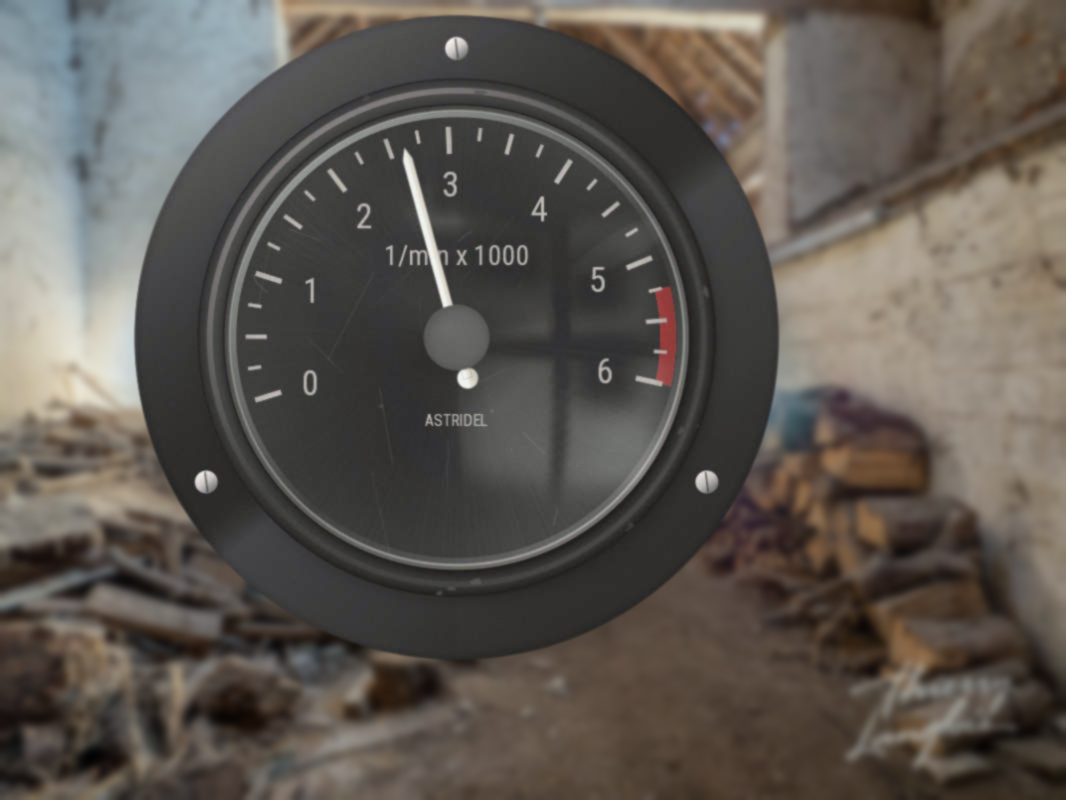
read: {"value": 2625, "unit": "rpm"}
